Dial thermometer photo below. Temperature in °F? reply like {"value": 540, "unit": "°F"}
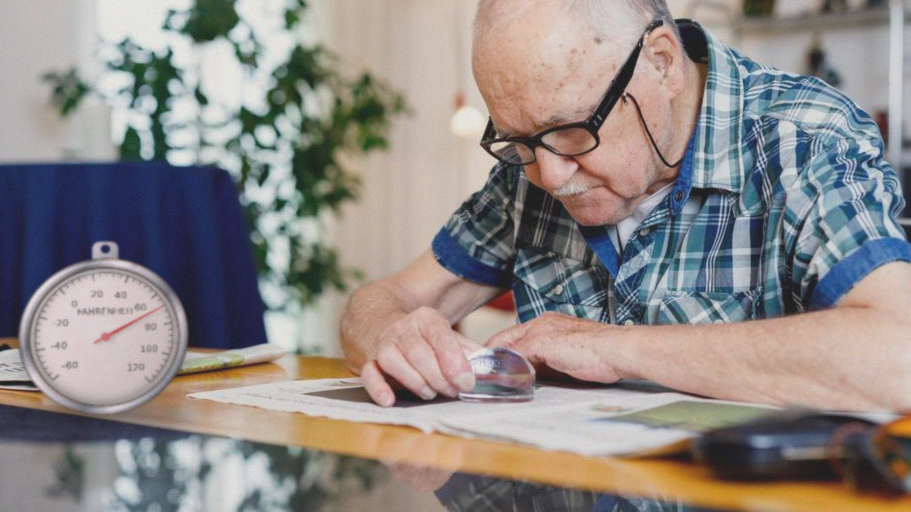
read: {"value": 68, "unit": "°F"}
